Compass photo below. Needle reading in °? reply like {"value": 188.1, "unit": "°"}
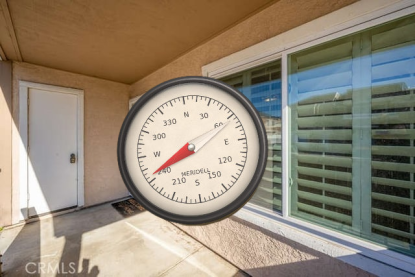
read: {"value": 245, "unit": "°"}
